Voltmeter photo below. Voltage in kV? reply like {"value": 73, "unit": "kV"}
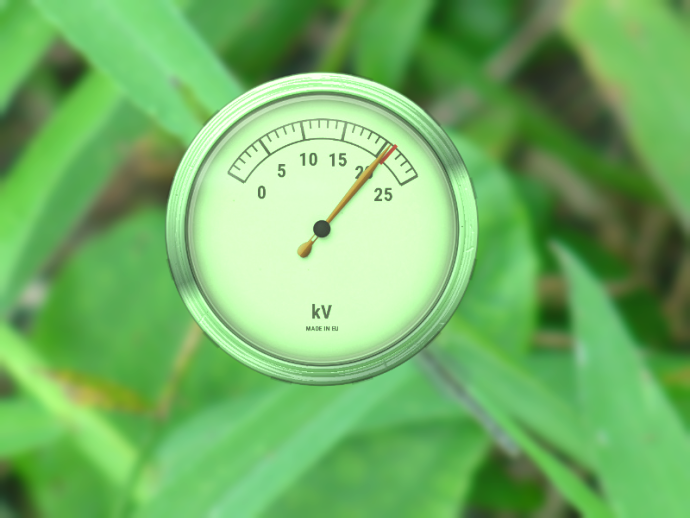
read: {"value": 20.5, "unit": "kV"}
